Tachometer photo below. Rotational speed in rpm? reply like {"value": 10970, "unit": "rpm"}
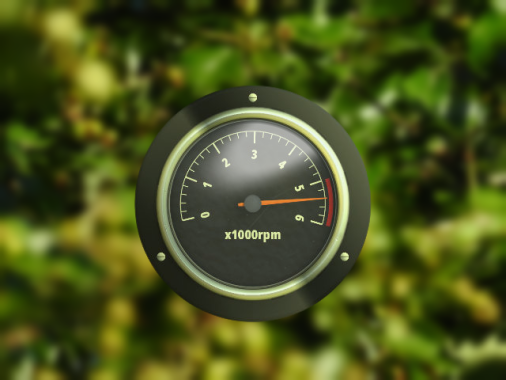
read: {"value": 5400, "unit": "rpm"}
